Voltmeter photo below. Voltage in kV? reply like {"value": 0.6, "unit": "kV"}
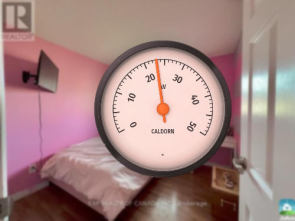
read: {"value": 23, "unit": "kV"}
